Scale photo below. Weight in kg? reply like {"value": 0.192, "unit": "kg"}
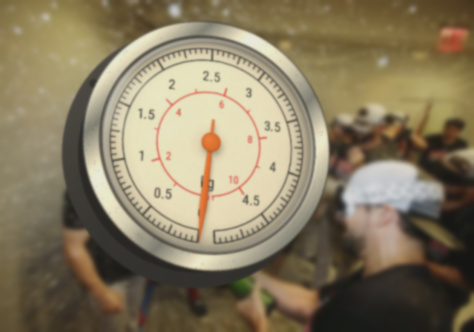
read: {"value": 0, "unit": "kg"}
